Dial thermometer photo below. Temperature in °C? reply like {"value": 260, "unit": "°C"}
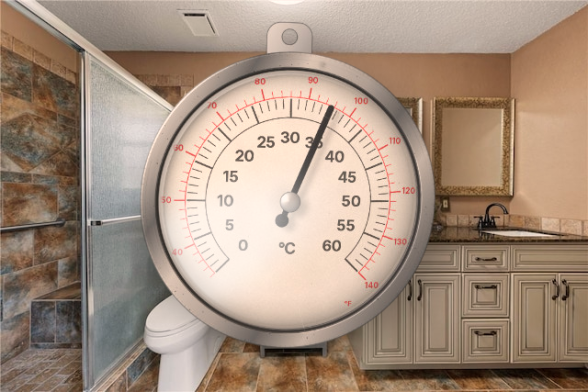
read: {"value": 35, "unit": "°C"}
